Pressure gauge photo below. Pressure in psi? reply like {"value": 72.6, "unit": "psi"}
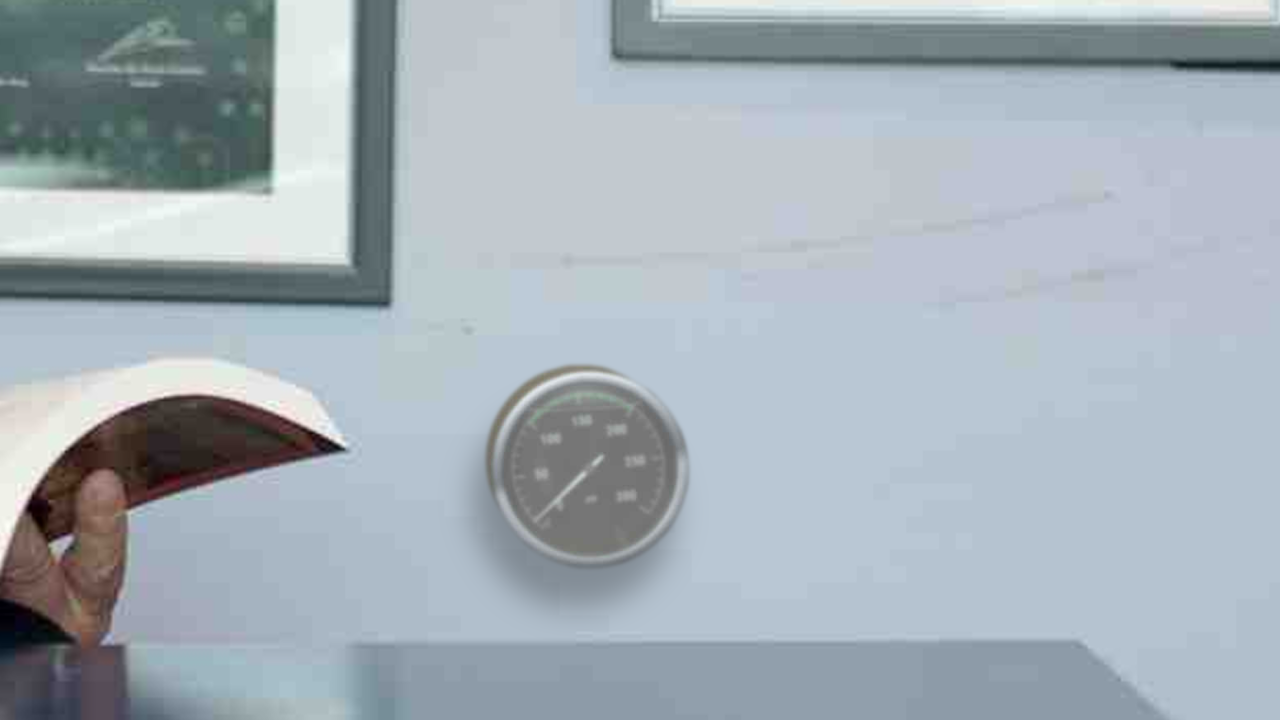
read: {"value": 10, "unit": "psi"}
